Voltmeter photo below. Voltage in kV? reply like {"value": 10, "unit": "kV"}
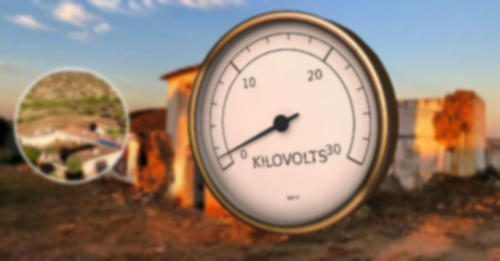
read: {"value": 1, "unit": "kV"}
